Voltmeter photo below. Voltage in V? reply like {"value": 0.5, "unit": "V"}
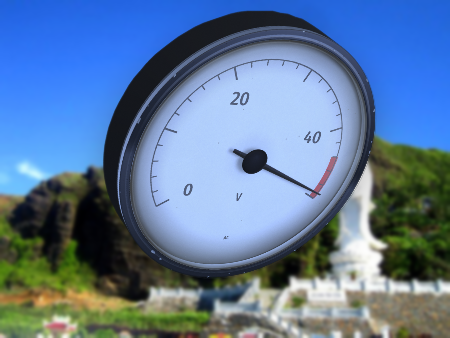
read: {"value": 49, "unit": "V"}
